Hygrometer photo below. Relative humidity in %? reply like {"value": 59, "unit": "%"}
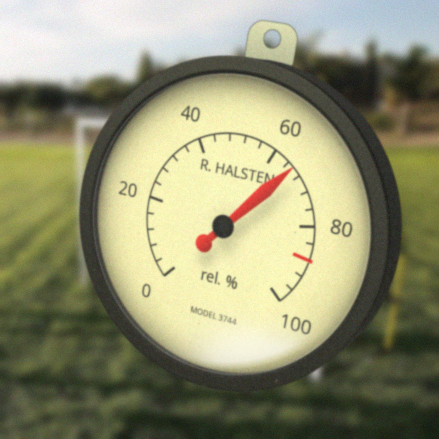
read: {"value": 66, "unit": "%"}
